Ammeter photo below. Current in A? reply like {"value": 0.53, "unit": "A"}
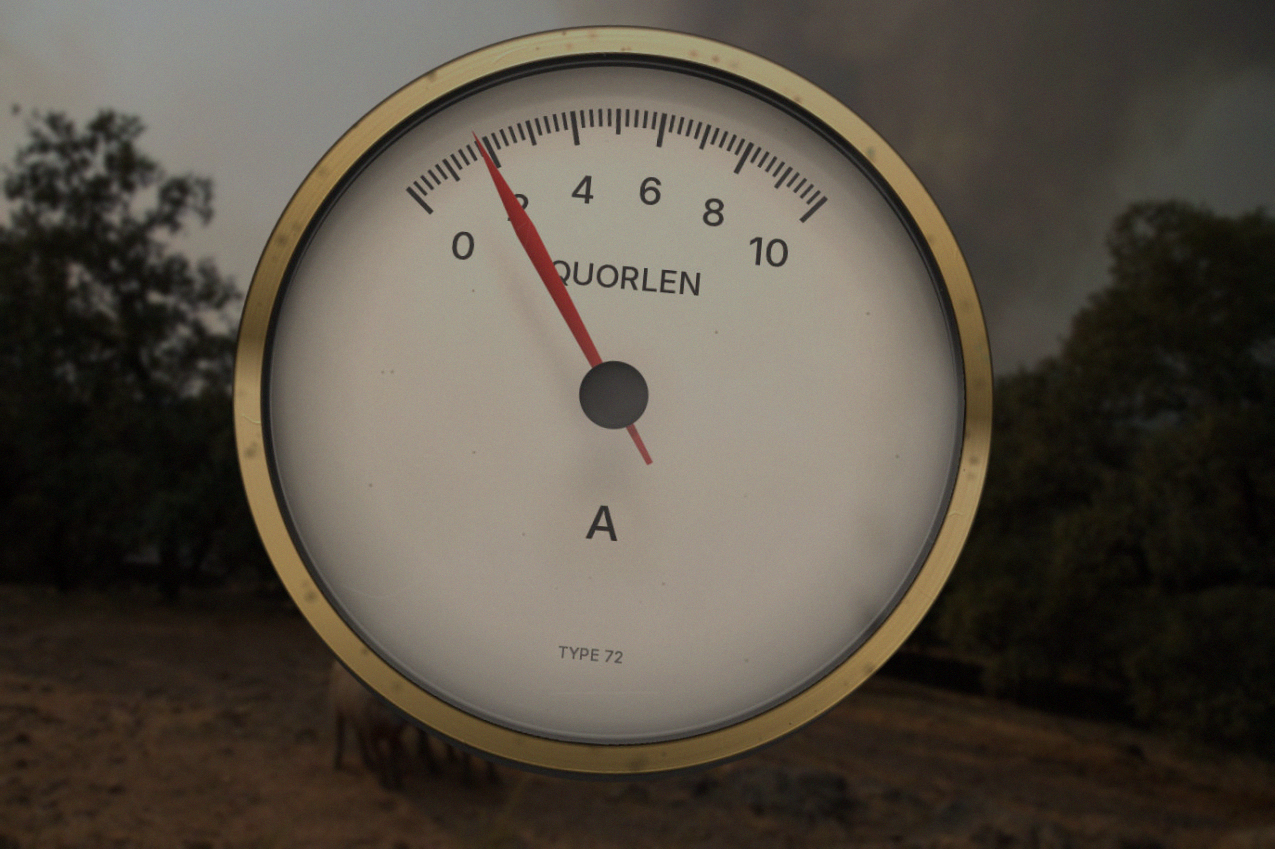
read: {"value": 1.8, "unit": "A"}
